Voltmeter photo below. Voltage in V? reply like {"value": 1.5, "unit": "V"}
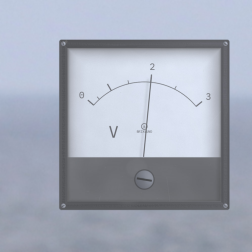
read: {"value": 2, "unit": "V"}
